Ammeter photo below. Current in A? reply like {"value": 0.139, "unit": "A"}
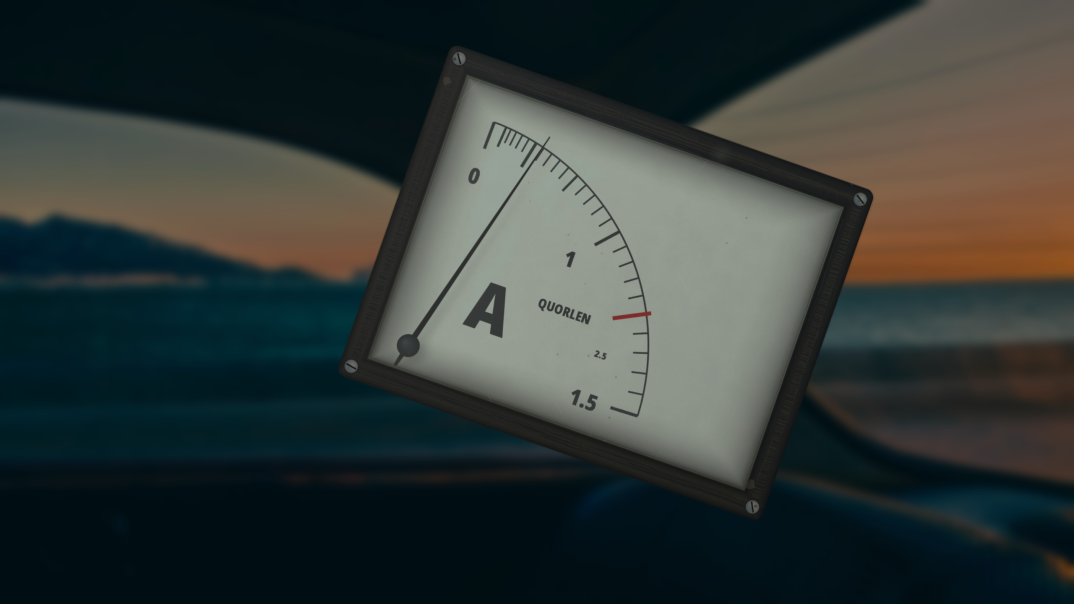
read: {"value": 0.55, "unit": "A"}
